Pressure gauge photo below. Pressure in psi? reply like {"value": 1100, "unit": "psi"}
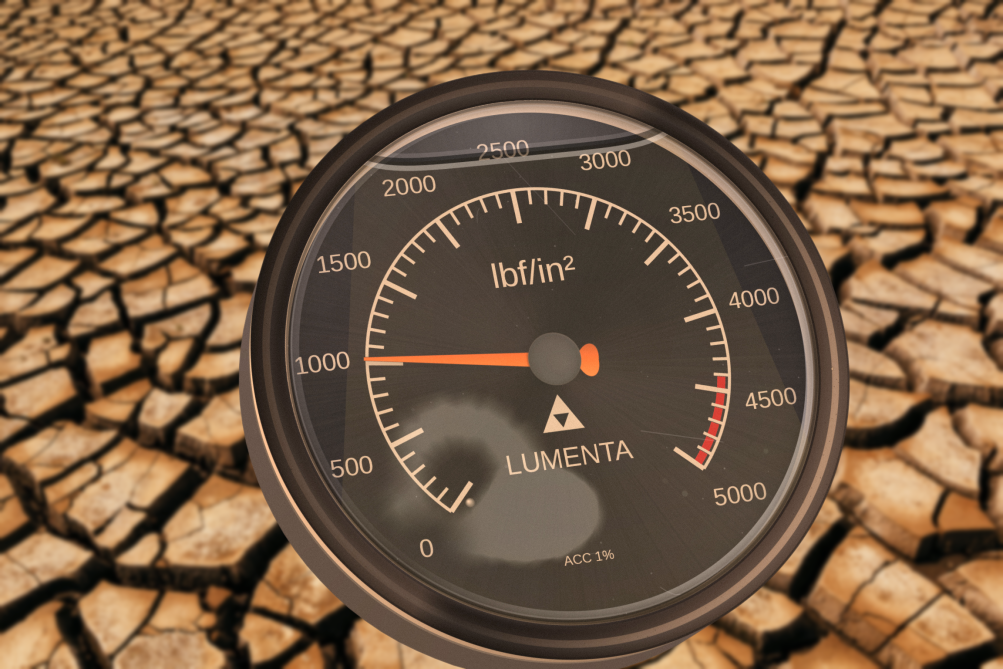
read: {"value": 1000, "unit": "psi"}
